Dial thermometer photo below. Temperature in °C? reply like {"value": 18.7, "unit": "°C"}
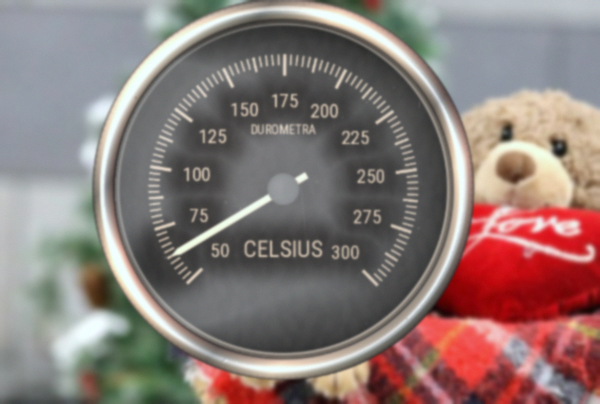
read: {"value": 62.5, "unit": "°C"}
